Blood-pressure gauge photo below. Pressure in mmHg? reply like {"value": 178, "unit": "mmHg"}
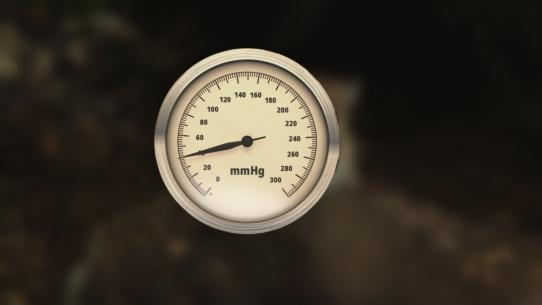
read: {"value": 40, "unit": "mmHg"}
